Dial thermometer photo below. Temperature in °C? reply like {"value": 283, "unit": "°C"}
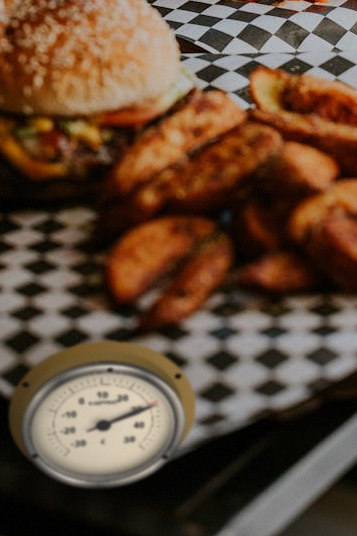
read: {"value": 30, "unit": "°C"}
